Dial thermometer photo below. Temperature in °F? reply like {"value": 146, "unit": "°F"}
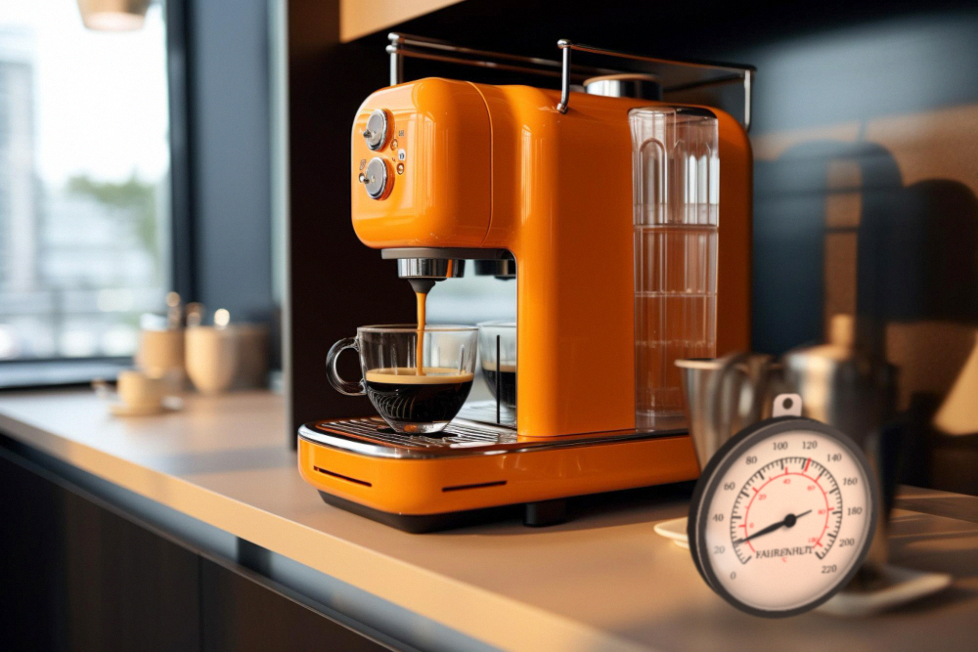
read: {"value": 20, "unit": "°F"}
